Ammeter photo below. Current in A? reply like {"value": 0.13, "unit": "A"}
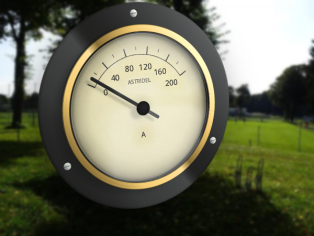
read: {"value": 10, "unit": "A"}
